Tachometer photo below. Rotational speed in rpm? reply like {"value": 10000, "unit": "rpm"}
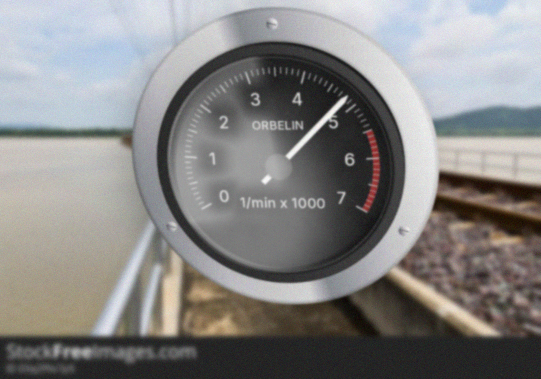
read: {"value": 4800, "unit": "rpm"}
